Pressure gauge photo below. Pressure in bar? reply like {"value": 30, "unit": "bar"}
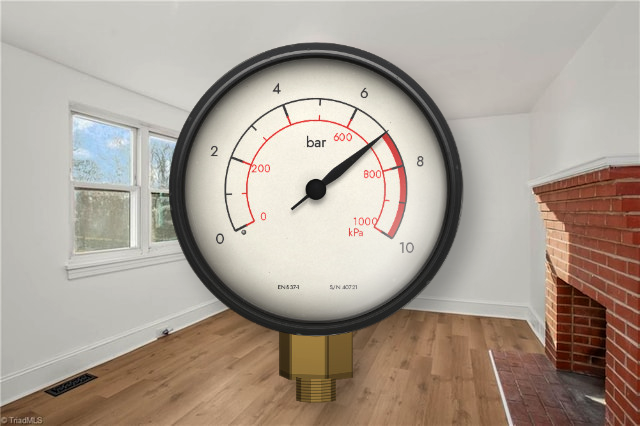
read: {"value": 7, "unit": "bar"}
